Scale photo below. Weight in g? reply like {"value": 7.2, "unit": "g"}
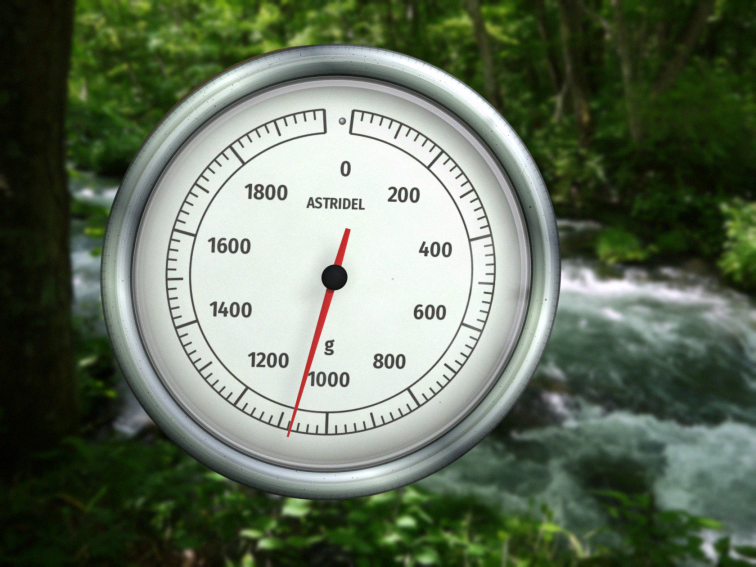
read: {"value": 1080, "unit": "g"}
